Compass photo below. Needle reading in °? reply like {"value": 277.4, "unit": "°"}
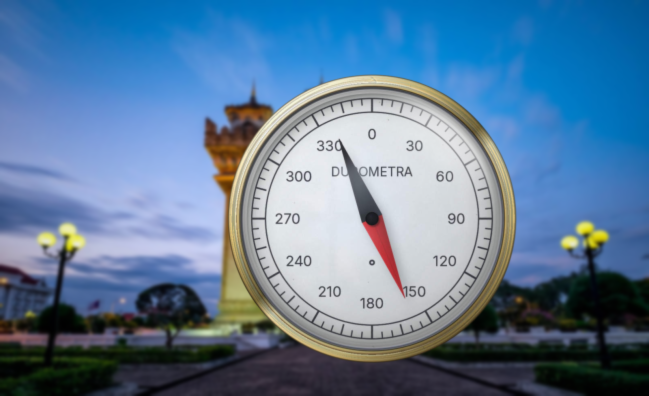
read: {"value": 157.5, "unit": "°"}
